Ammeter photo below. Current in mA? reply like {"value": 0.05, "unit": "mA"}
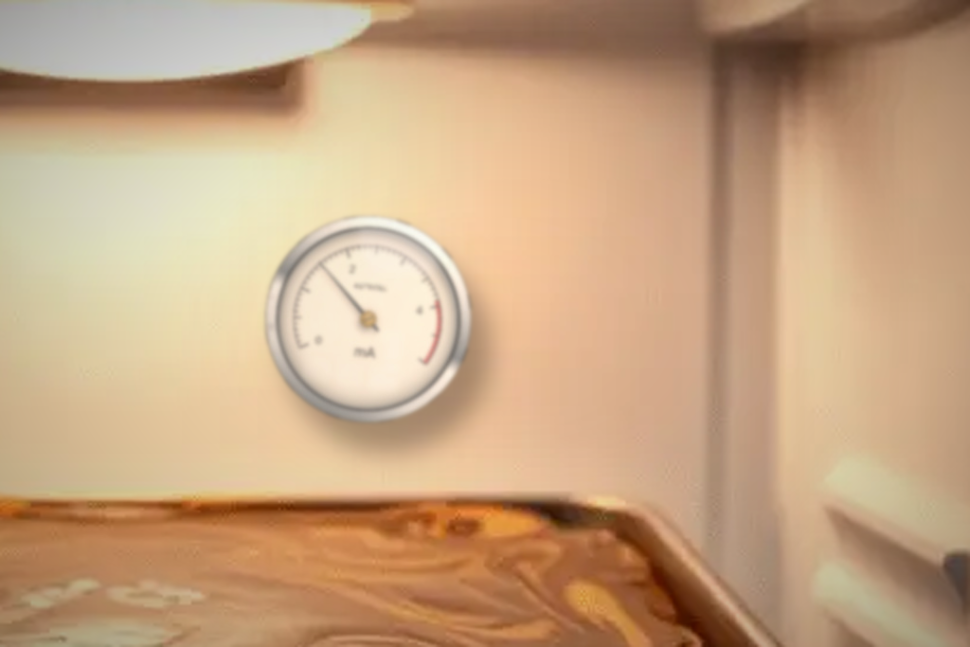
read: {"value": 1.5, "unit": "mA"}
